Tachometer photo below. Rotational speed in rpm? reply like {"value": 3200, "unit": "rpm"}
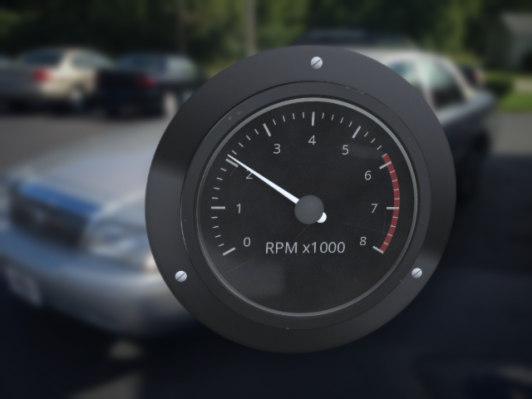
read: {"value": 2100, "unit": "rpm"}
